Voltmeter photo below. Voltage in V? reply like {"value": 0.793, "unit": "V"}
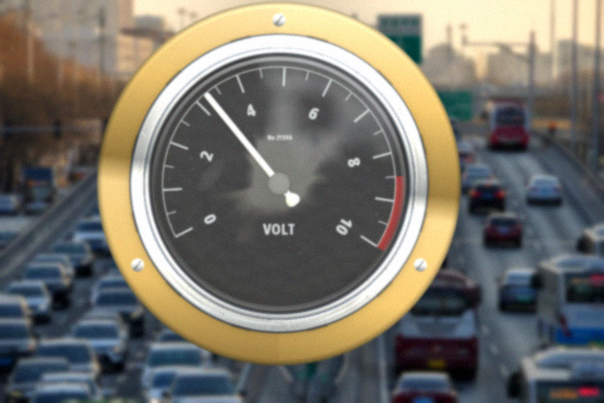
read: {"value": 3.25, "unit": "V"}
